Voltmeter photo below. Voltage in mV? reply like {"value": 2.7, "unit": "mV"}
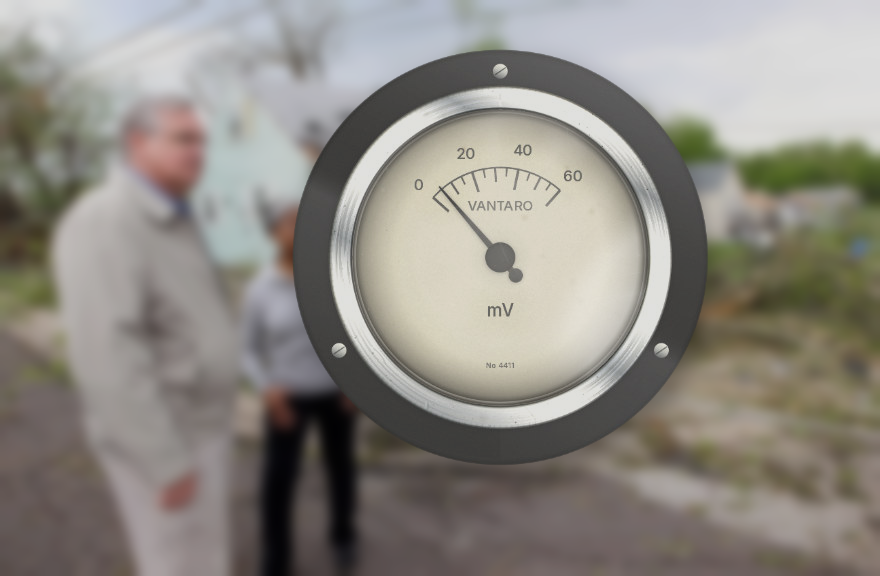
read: {"value": 5, "unit": "mV"}
